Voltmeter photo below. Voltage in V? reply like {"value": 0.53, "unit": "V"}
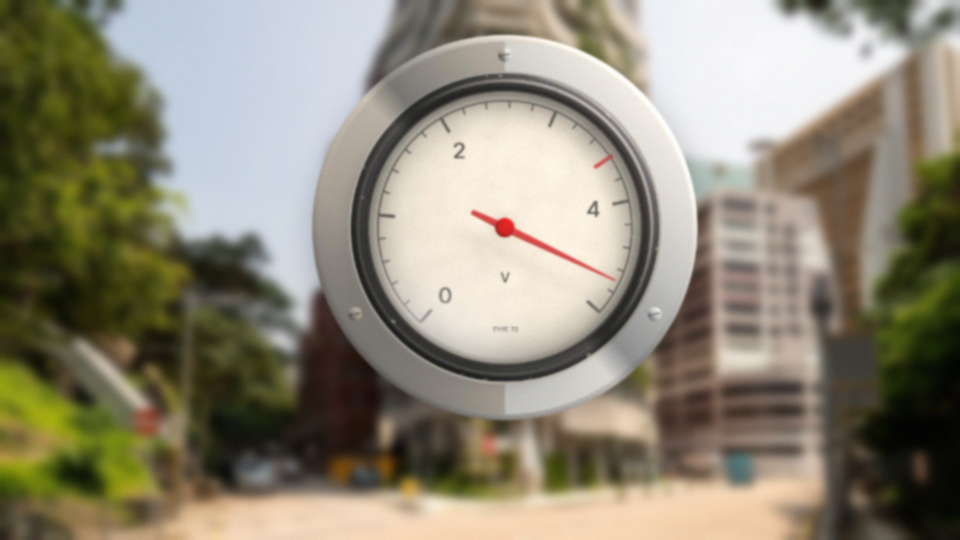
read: {"value": 4.7, "unit": "V"}
